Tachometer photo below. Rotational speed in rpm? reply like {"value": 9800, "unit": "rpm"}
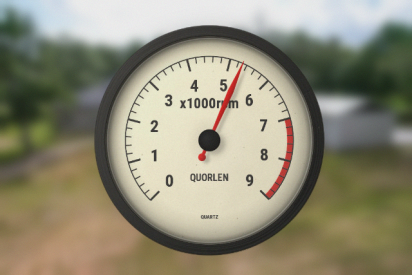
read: {"value": 5300, "unit": "rpm"}
